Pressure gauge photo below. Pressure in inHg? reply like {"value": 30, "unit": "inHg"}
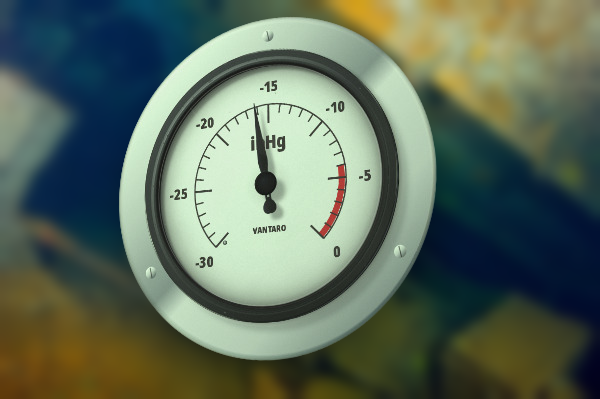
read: {"value": -16, "unit": "inHg"}
